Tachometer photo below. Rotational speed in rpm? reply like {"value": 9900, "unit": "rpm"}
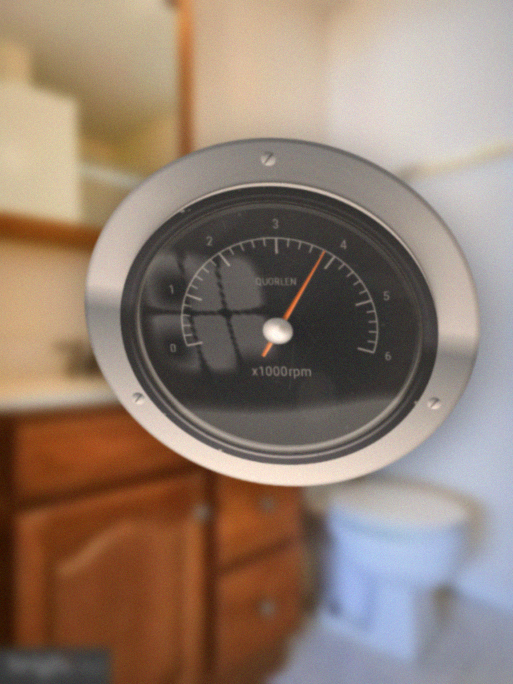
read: {"value": 3800, "unit": "rpm"}
